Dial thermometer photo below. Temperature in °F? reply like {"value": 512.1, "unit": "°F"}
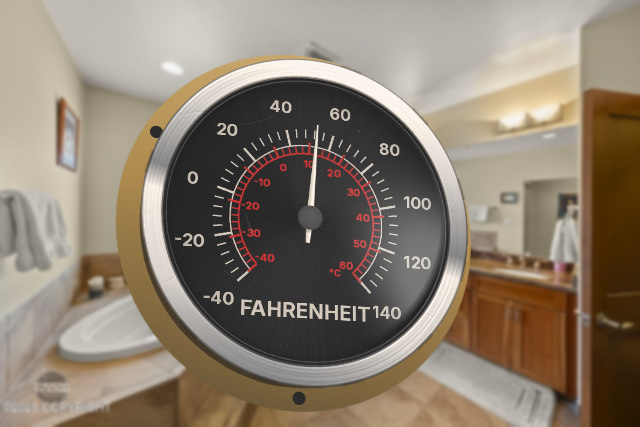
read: {"value": 52, "unit": "°F"}
